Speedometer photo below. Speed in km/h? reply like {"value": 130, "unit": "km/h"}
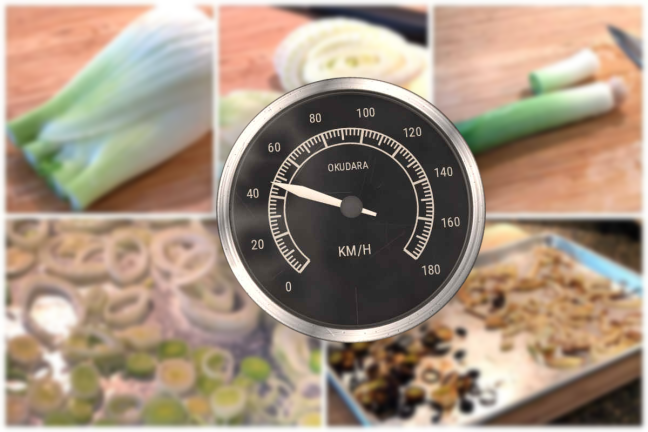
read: {"value": 46, "unit": "km/h"}
